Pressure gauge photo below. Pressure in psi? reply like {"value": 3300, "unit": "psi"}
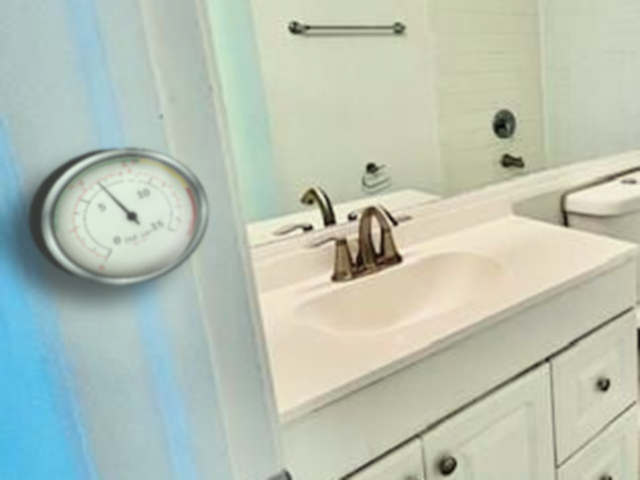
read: {"value": 6.5, "unit": "psi"}
